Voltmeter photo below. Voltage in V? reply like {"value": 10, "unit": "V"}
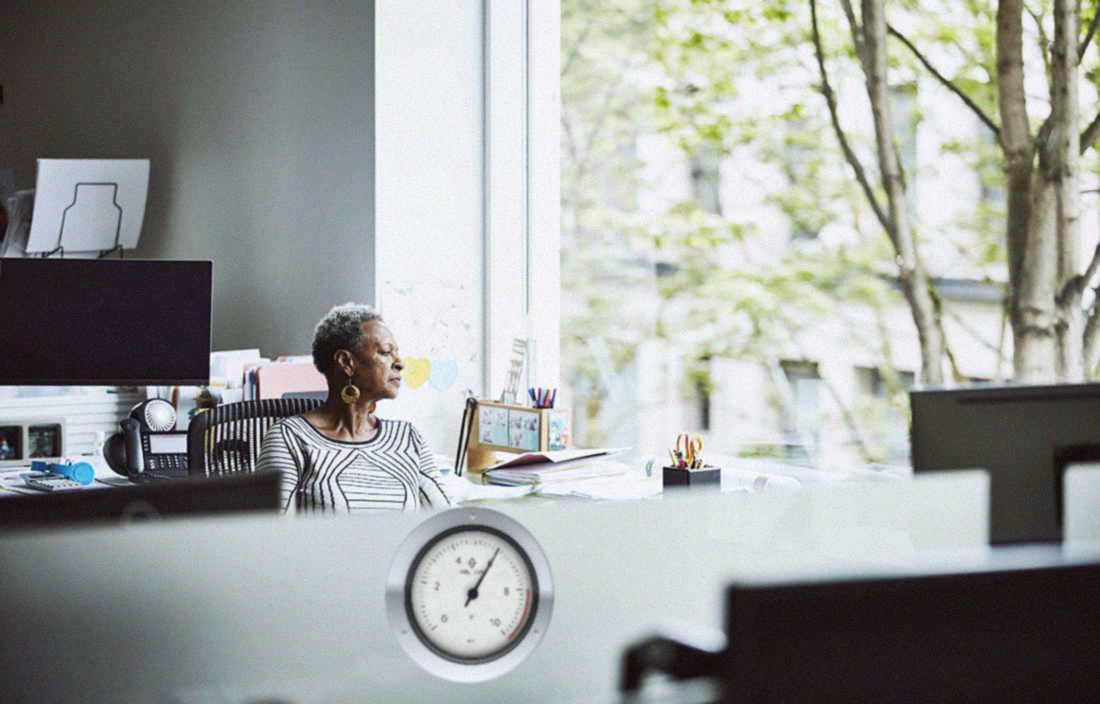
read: {"value": 6, "unit": "V"}
